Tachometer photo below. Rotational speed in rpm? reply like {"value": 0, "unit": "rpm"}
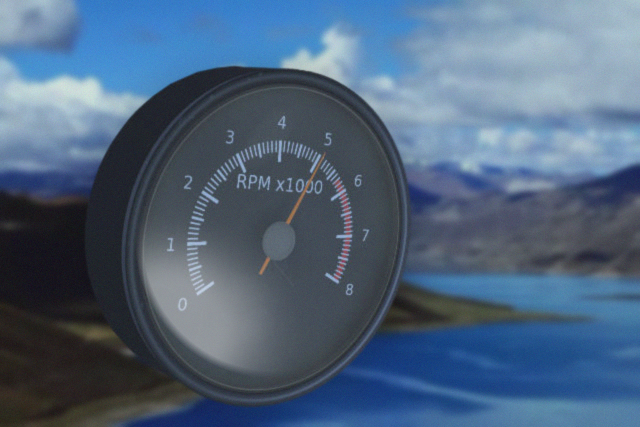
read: {"value": 5000, "unit": "rpm"}
